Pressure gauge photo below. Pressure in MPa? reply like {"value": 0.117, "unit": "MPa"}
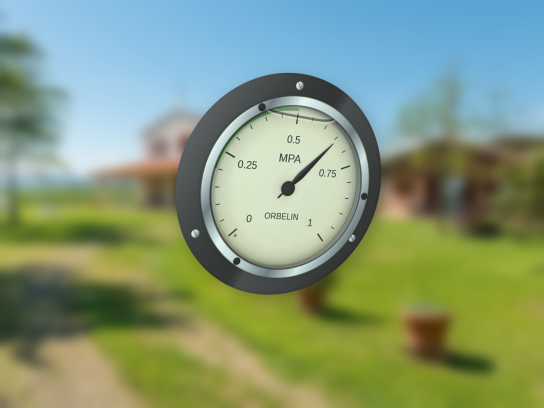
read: {"value": 0.65, "unit": "MPa"}
